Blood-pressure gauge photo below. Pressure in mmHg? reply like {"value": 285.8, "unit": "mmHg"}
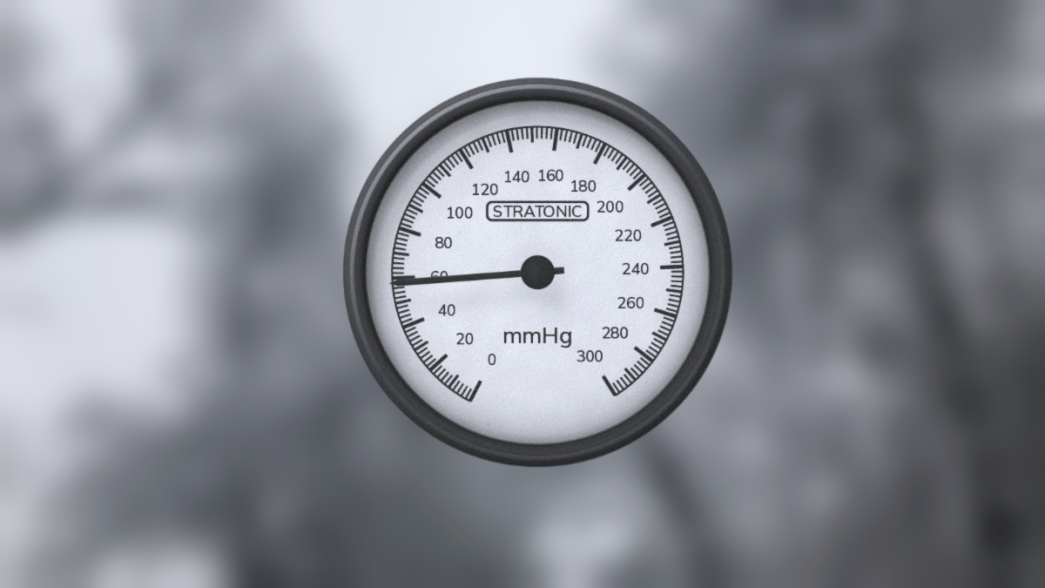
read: {"value": 58, "unit": "mmHg"}
